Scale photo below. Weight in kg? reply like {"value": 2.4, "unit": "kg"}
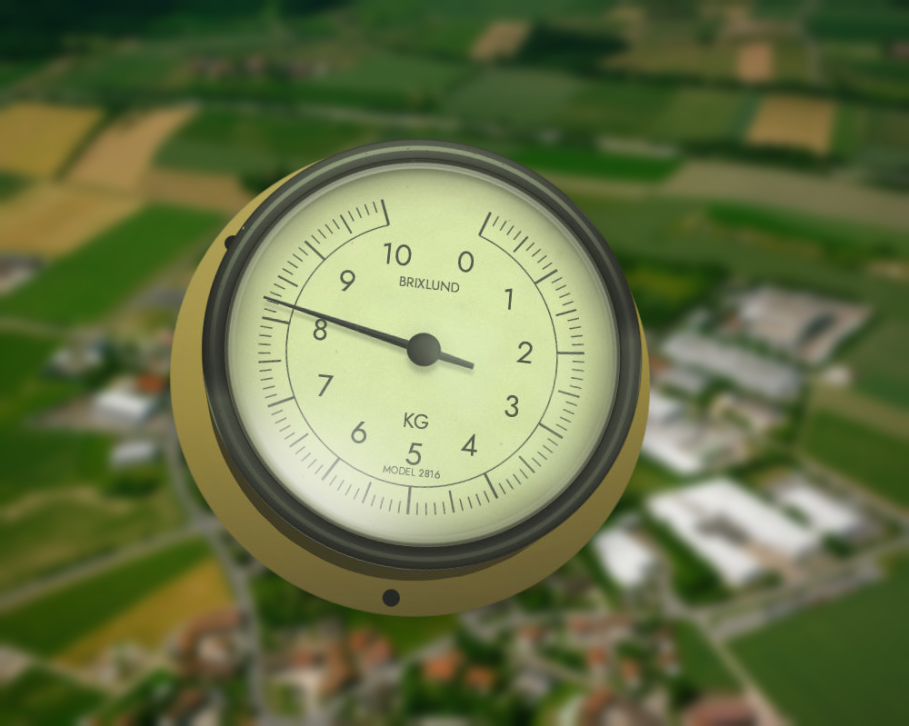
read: {"value": 8.2, "unit": "kg"}
